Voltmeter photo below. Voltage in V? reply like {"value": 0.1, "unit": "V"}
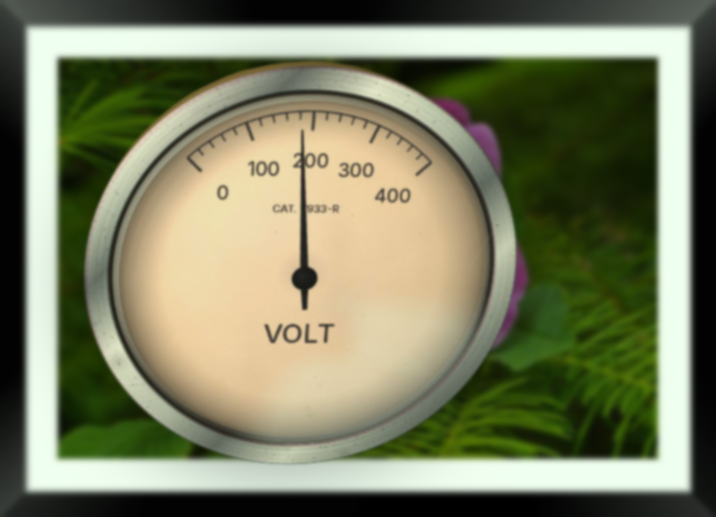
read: {"value": 180, "unit": "V"}
